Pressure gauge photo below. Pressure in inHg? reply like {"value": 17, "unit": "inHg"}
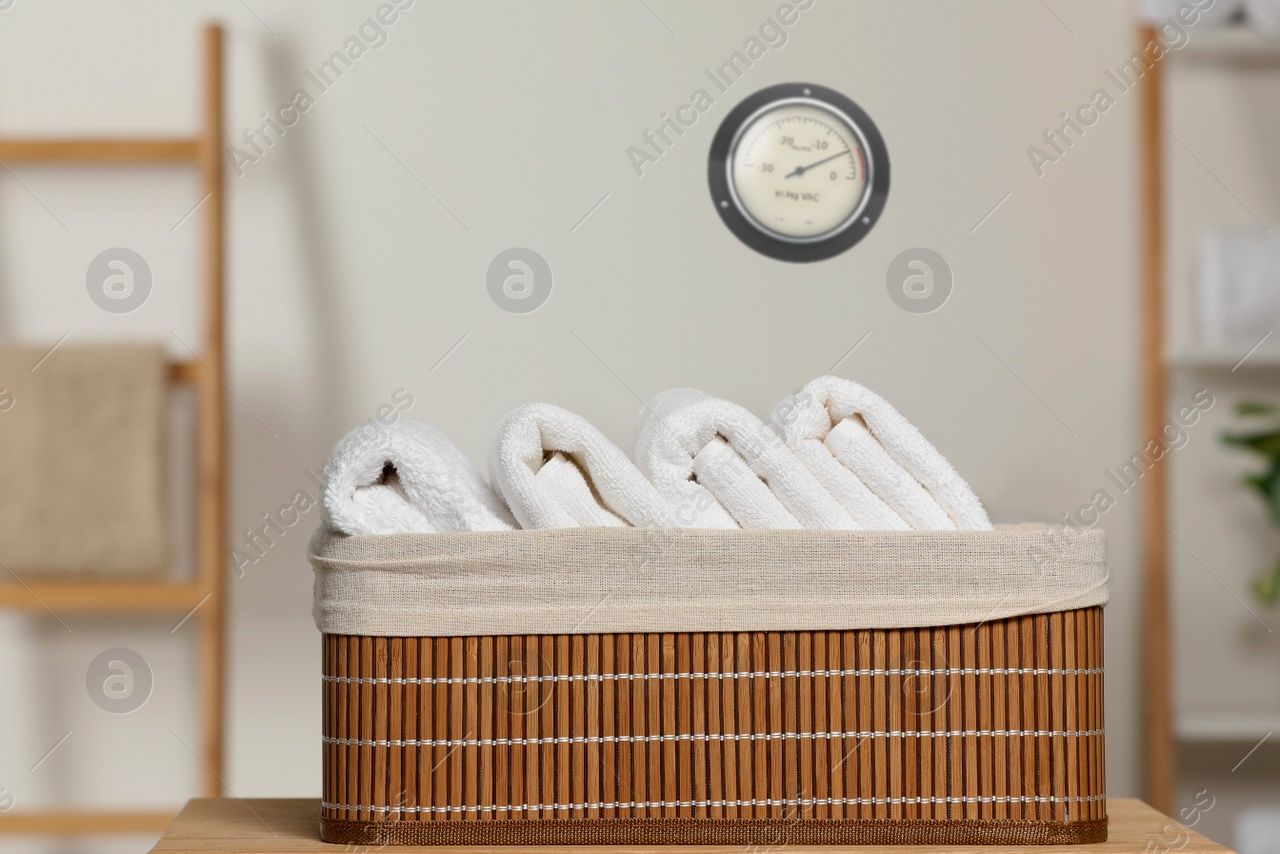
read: {"value": -5, "unit": "inHg"}
